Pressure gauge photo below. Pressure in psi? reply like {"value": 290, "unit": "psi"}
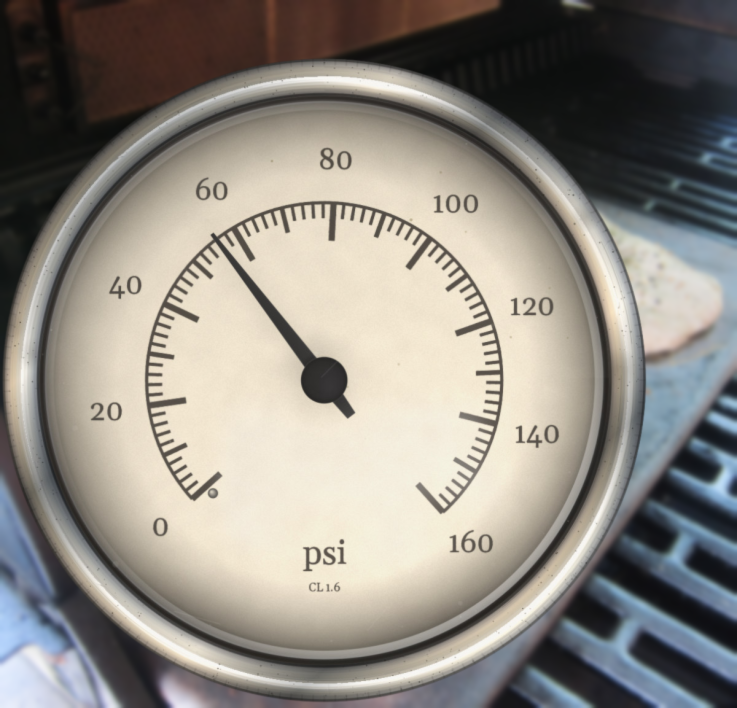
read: {"value": 56, "unit": "psi"}
